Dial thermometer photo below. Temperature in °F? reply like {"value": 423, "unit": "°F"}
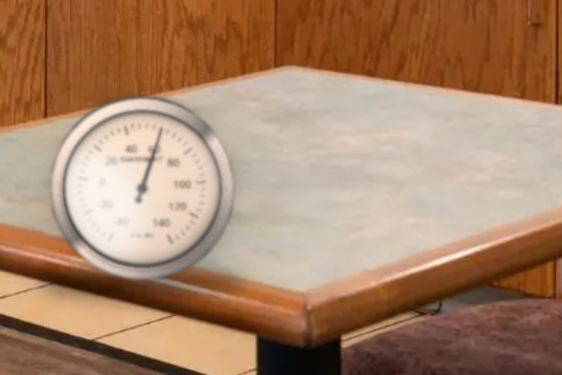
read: {"value": 60, "unit": "°F"}
